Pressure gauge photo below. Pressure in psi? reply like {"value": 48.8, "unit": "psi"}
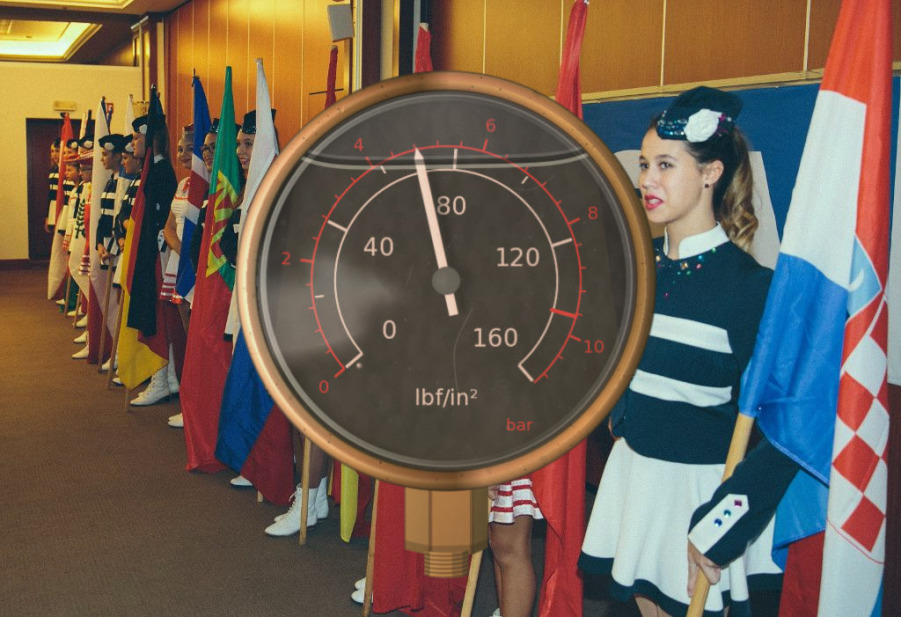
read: {"value": 70, "unit": "psi"}
